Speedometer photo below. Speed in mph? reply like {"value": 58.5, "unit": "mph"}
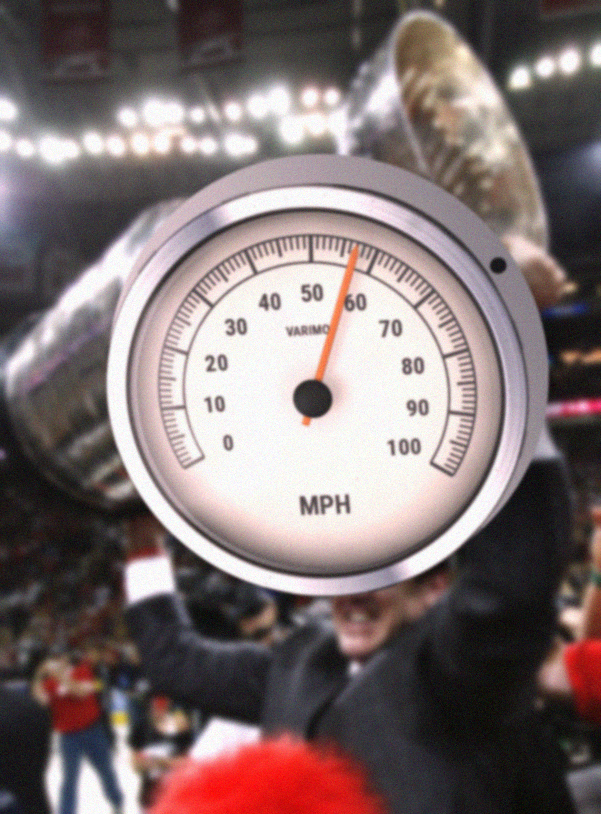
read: {"value": 57, "unit": "mph"}
